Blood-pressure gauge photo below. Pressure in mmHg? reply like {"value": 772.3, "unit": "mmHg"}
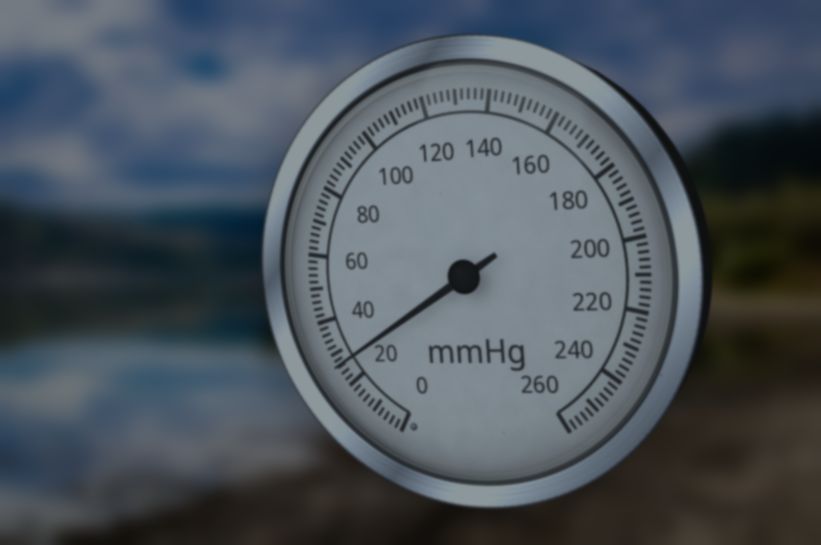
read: {"value": 26, "unit": "mmHg"}
